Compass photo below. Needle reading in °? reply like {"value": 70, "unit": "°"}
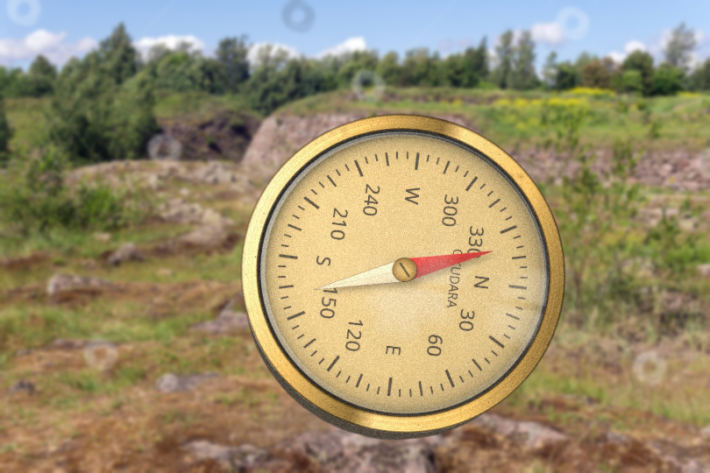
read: {"value": 340, "unit": "°"}
